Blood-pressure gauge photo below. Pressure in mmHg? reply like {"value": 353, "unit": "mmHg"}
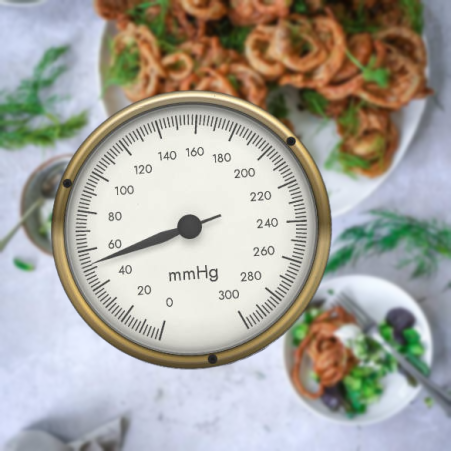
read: {"value": 52, "unit": "mmHg"}
